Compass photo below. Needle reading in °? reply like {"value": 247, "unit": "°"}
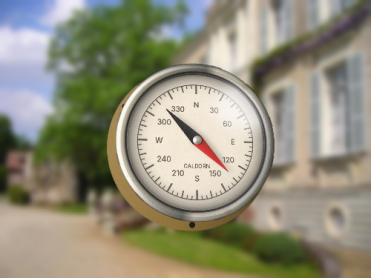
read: {"value": 135, "unit": "°"}
